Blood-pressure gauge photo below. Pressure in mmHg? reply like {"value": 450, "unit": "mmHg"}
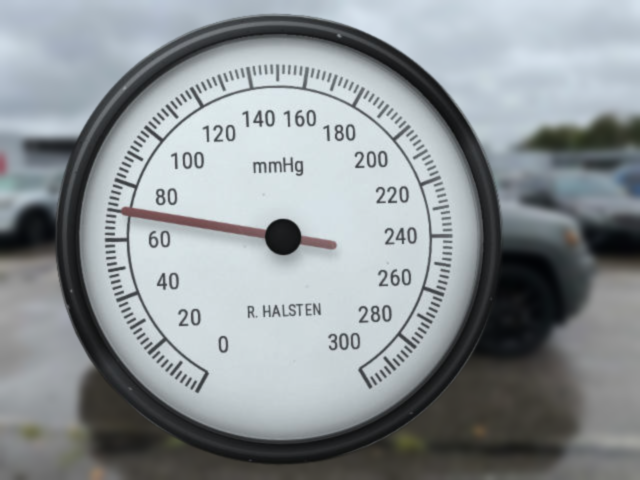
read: {"value": 70, "unit": "mmHg"}
